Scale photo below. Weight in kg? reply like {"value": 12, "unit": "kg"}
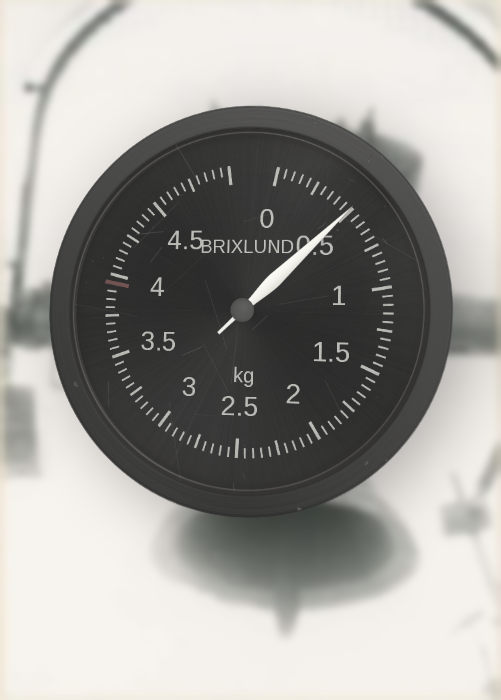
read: {"value": 0.5, "unit": "kg"}
